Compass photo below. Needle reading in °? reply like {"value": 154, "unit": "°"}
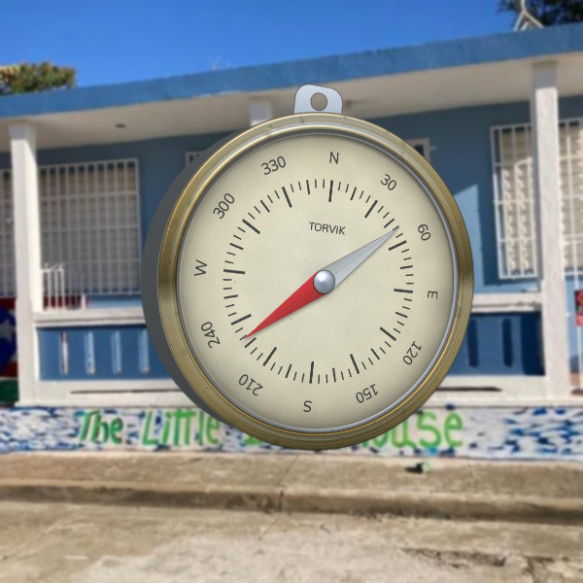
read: {"value": 230, "unit": "°"}
